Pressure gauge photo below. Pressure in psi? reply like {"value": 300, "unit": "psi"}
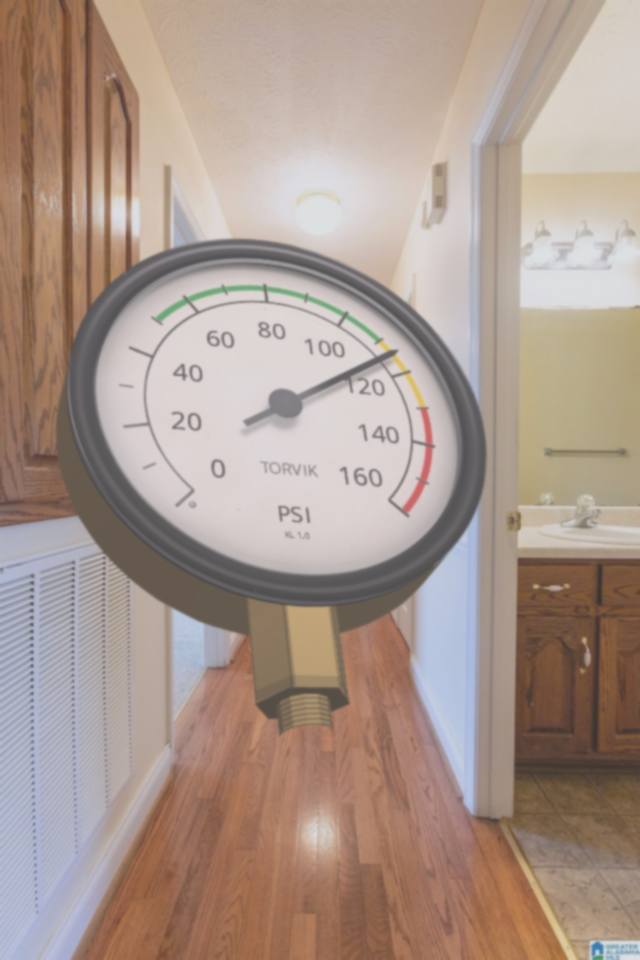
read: {"value": 115, "unit": "psi"}
